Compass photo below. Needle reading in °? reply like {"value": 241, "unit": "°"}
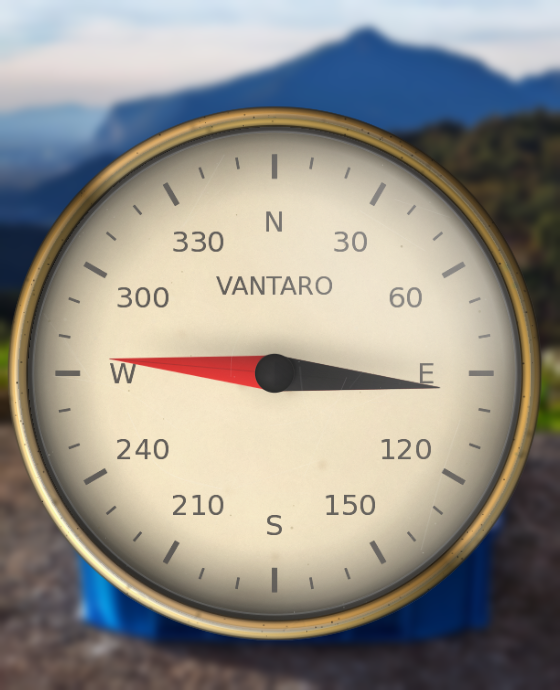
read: {"value": 275, "unit": "°"}
